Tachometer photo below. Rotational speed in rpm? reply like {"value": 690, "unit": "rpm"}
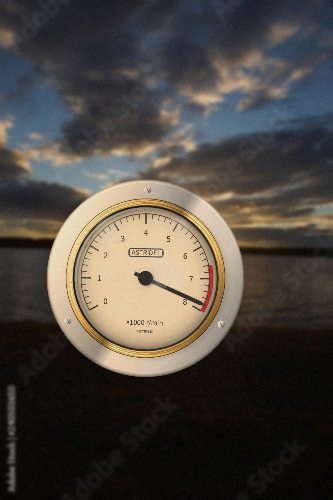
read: {"value": 7800, "unit": "rpm"}
